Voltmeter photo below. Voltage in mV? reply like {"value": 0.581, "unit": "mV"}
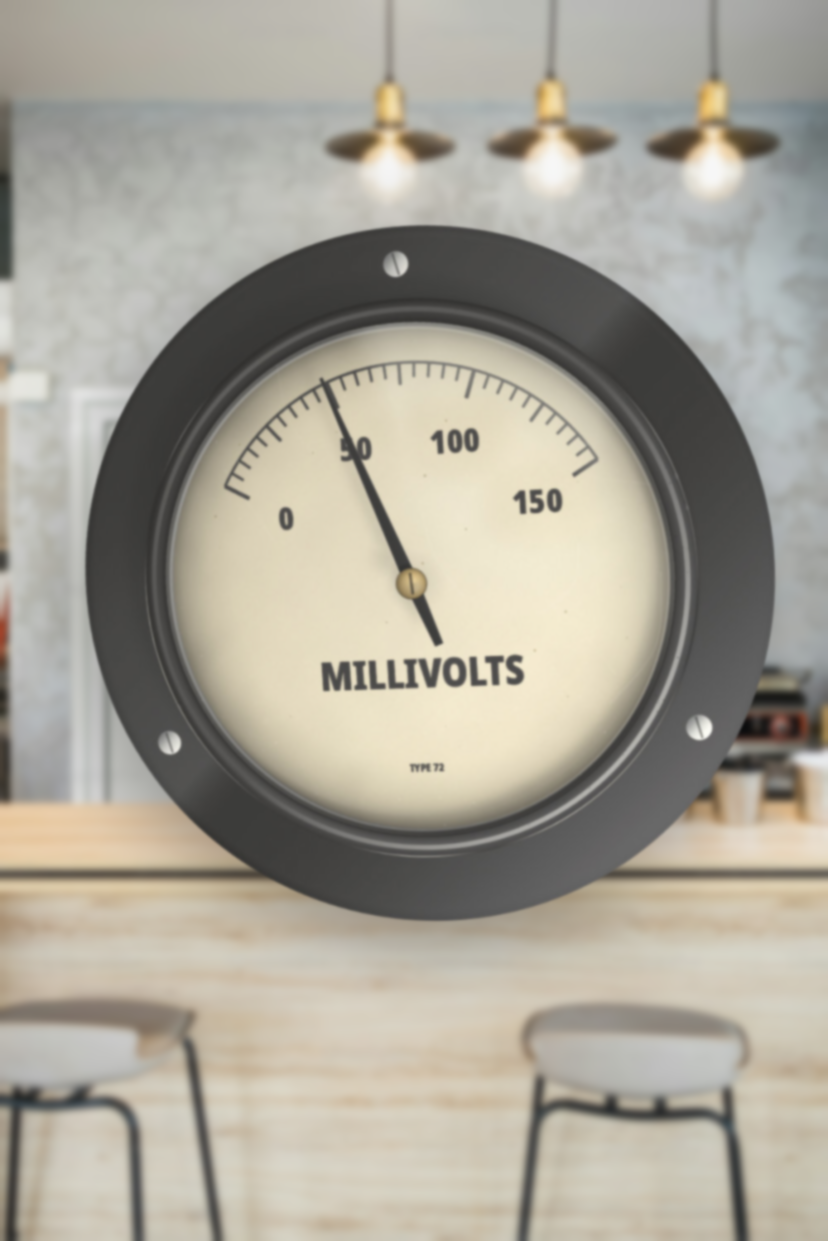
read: {"value": 50, "unit": "mV"}
